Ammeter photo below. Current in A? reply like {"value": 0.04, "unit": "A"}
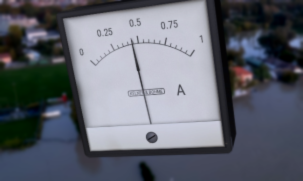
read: {"value": 0.45, "unit": "A"}
